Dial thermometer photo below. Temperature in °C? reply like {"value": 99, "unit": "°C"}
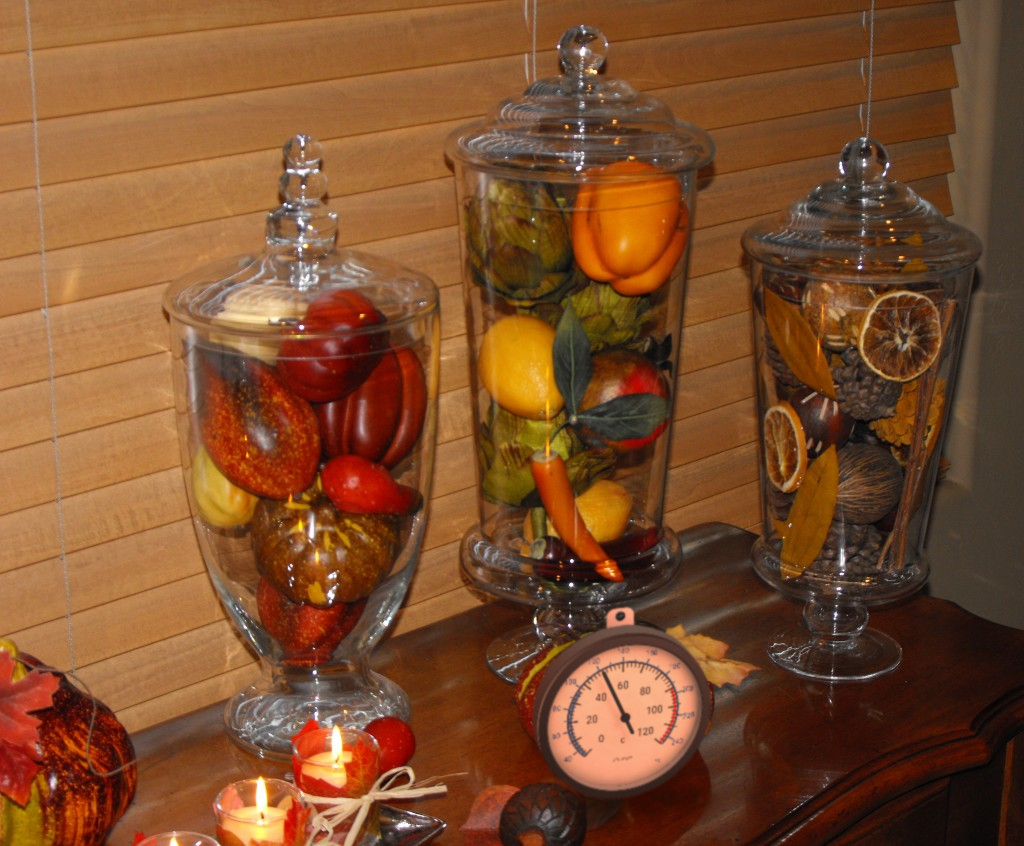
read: {"value": 50, "unit": "°C"}
